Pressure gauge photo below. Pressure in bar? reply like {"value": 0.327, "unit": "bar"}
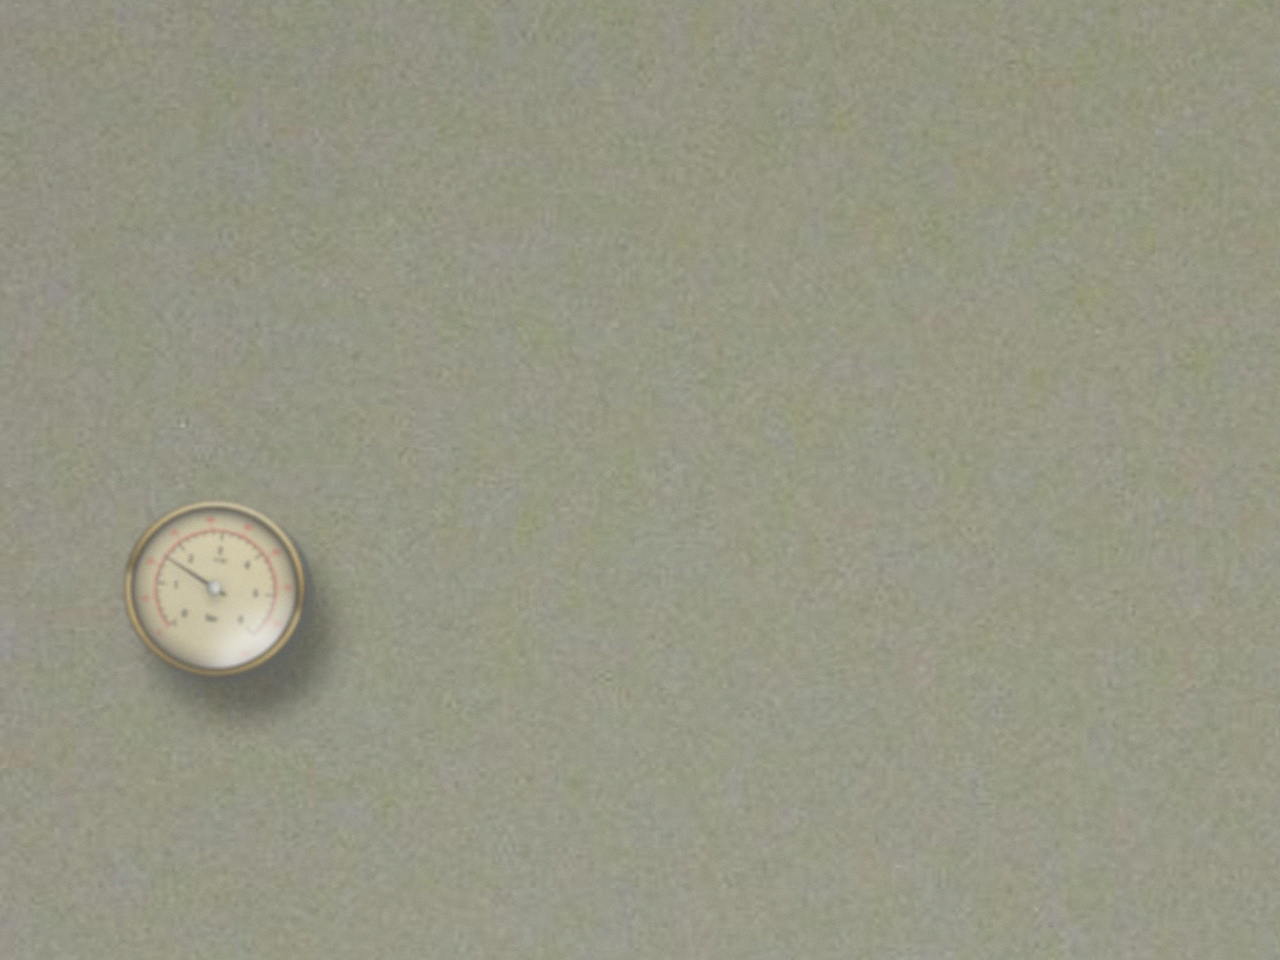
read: {"value": 1.6, "unit": "bar"}
